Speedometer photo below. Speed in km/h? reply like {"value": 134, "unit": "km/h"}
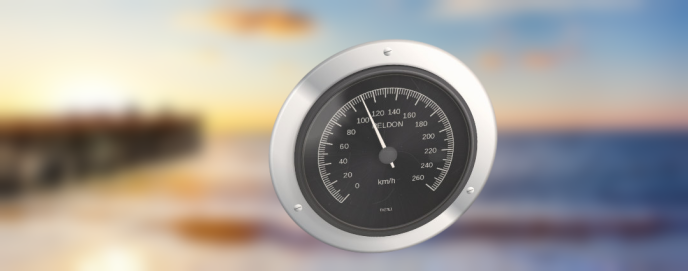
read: {"value": 110, "unit": "km/h"}
